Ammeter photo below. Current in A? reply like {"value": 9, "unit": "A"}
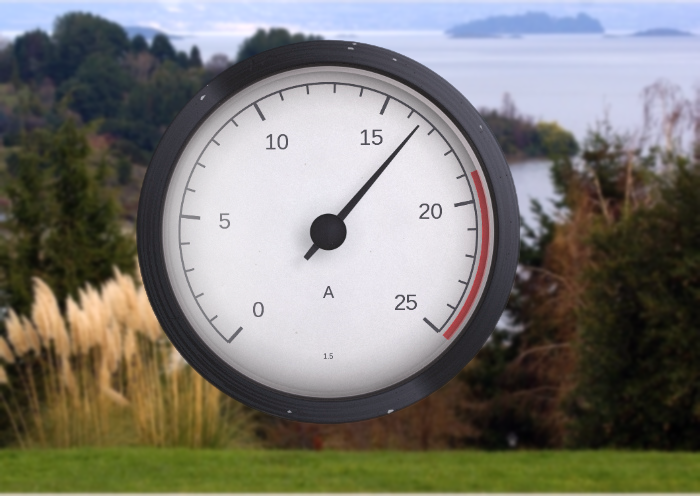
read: {"value": 16.5, "unit": "A"}
